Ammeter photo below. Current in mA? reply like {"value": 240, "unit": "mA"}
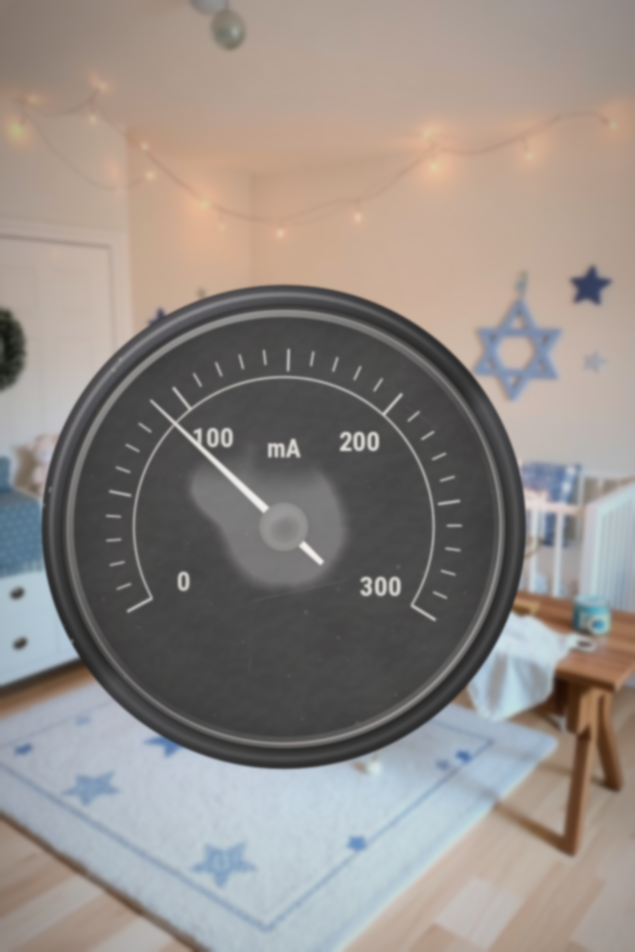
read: {"value": 90, "unit": "mA"}
